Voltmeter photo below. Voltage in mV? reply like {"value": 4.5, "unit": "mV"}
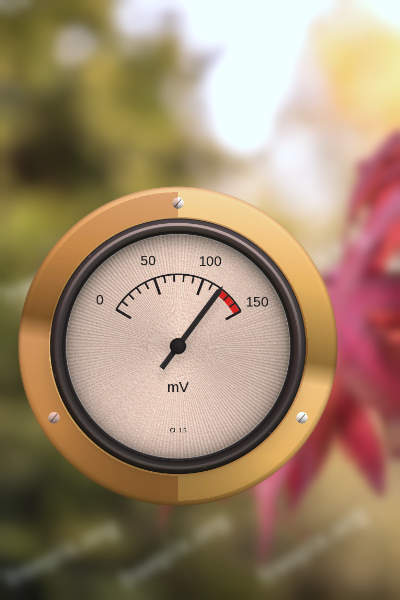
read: {"value": 120, "unit": "mV"}
